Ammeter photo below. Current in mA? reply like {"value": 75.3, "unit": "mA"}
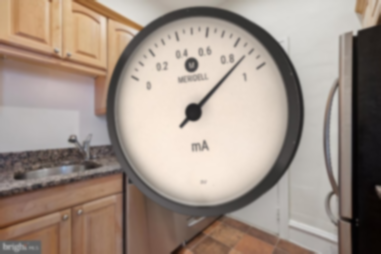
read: {"value": 0.9, "unit": "mA"}
